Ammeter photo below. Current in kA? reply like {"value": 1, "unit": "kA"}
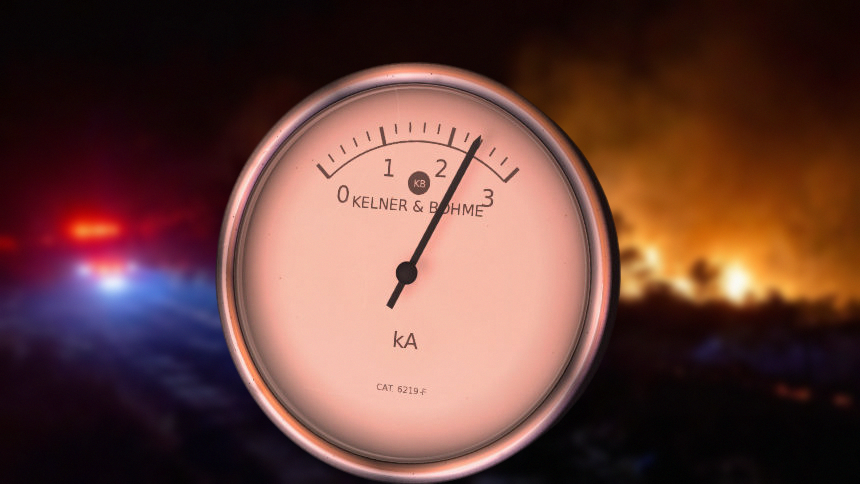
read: {"value": 2.4, "unit": "kA"}
